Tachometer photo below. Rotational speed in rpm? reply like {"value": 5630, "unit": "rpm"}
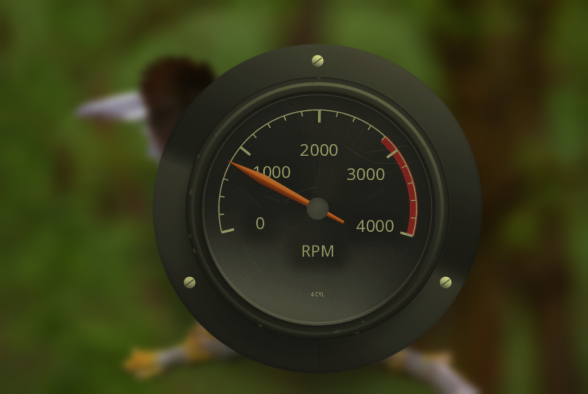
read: {"value": 800, "unit": "rpm"}
